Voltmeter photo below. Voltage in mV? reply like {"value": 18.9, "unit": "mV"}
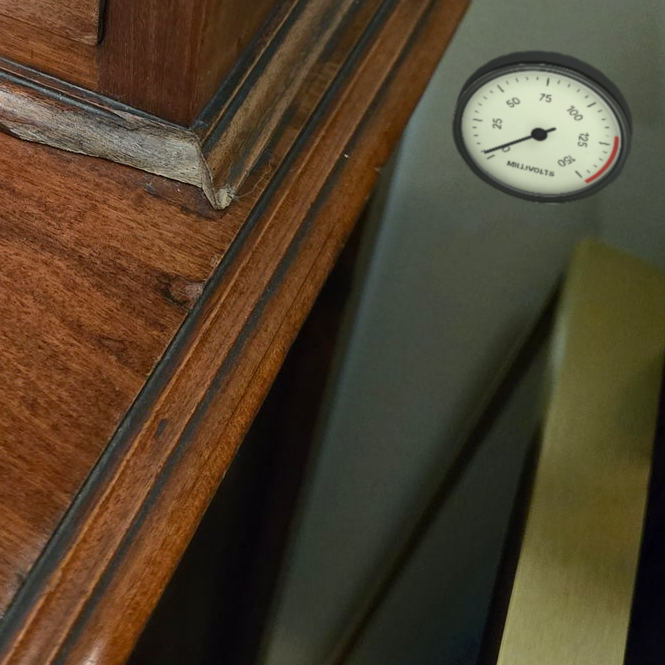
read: {"value": 5, "unit": "mV"}
